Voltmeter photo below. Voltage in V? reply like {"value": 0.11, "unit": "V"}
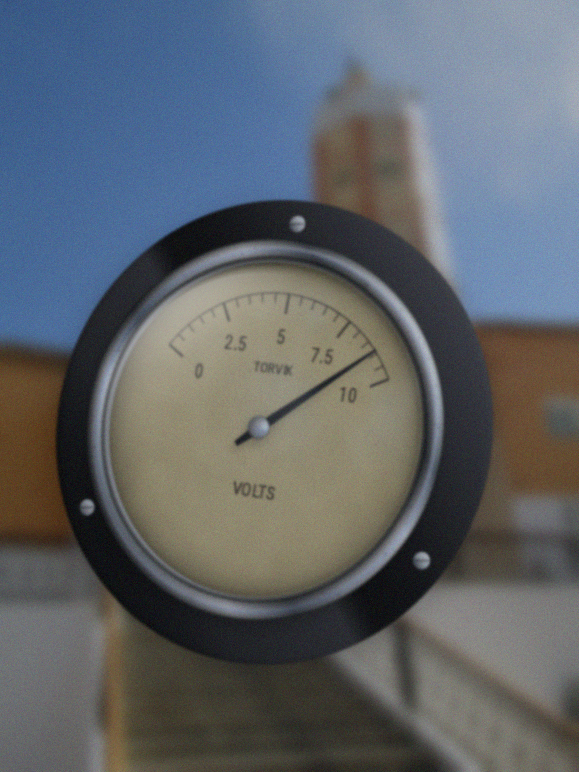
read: {"value": 9, "unit": "V"}
